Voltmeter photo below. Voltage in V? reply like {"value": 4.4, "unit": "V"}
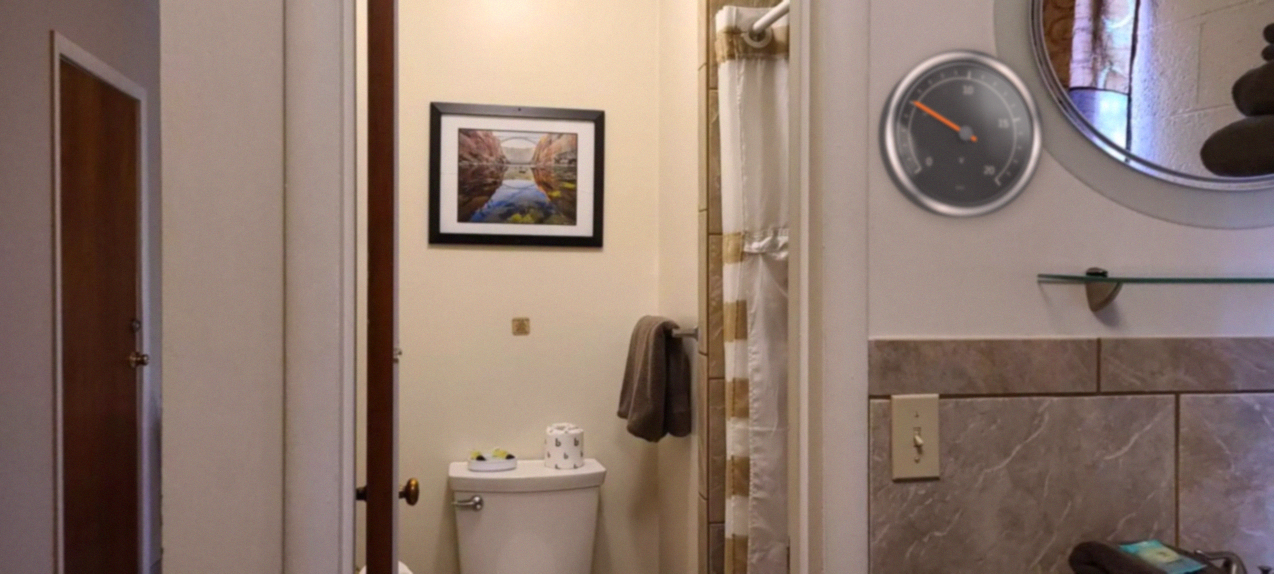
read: {"value": 5, "unit": "V"}
